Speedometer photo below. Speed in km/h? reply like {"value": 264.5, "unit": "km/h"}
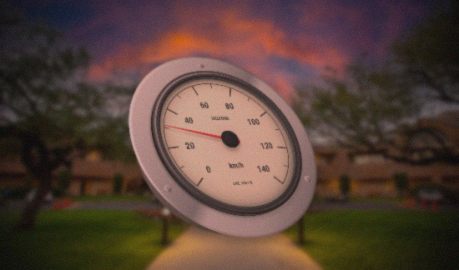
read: {"value": 30, "unit": "km/h"}
